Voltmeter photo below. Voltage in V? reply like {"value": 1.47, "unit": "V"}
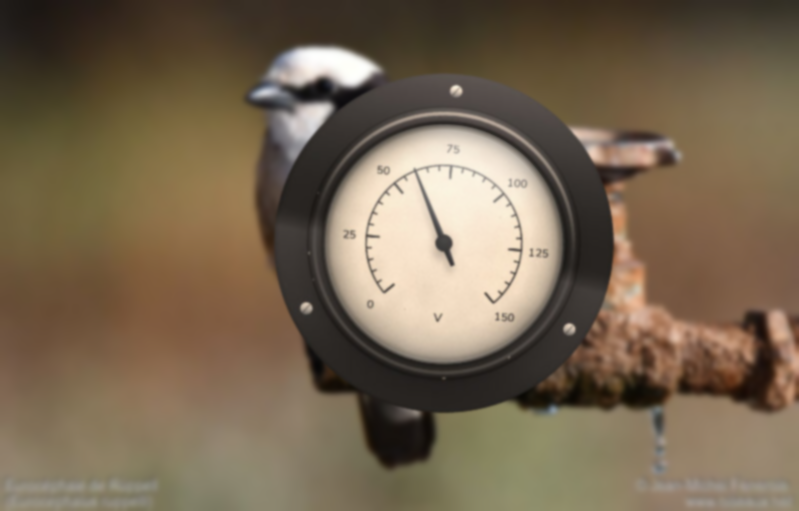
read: {"value": 60, "unit": "V"}
